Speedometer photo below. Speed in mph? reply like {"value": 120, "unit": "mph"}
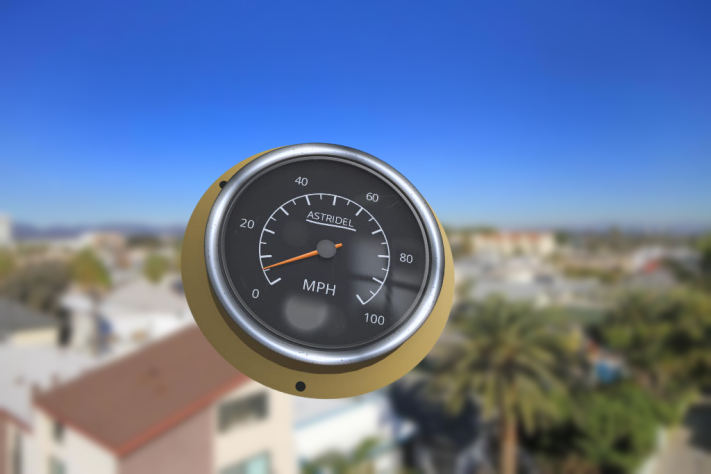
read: {"value": 5, "unit": "mph"}
